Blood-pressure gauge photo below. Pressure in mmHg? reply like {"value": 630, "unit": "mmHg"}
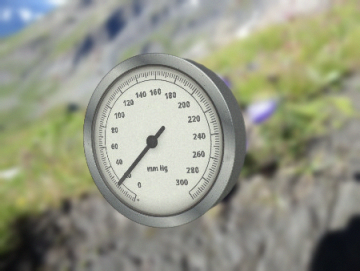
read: {"value": 20, "unit": "mmHg"}
